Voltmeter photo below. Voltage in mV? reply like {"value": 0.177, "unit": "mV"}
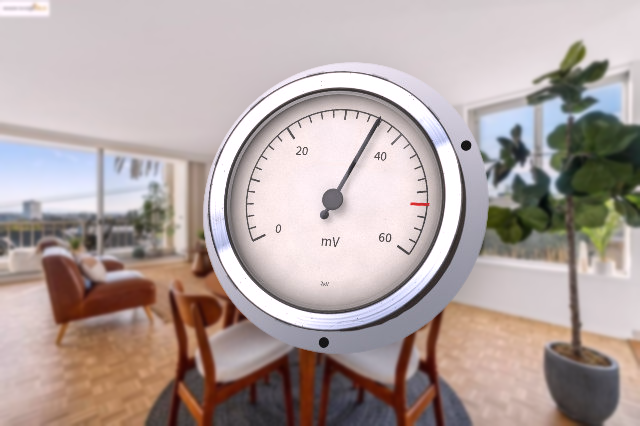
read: {"value": 36, "unit": "mV"}
